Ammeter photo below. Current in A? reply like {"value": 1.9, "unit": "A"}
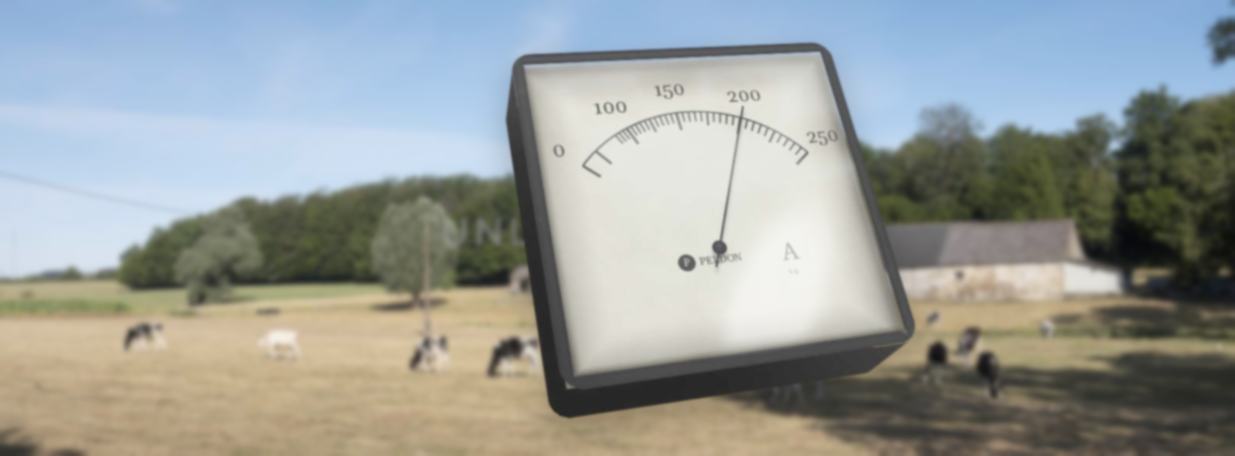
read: {"value": 200, "unit": "A"}
